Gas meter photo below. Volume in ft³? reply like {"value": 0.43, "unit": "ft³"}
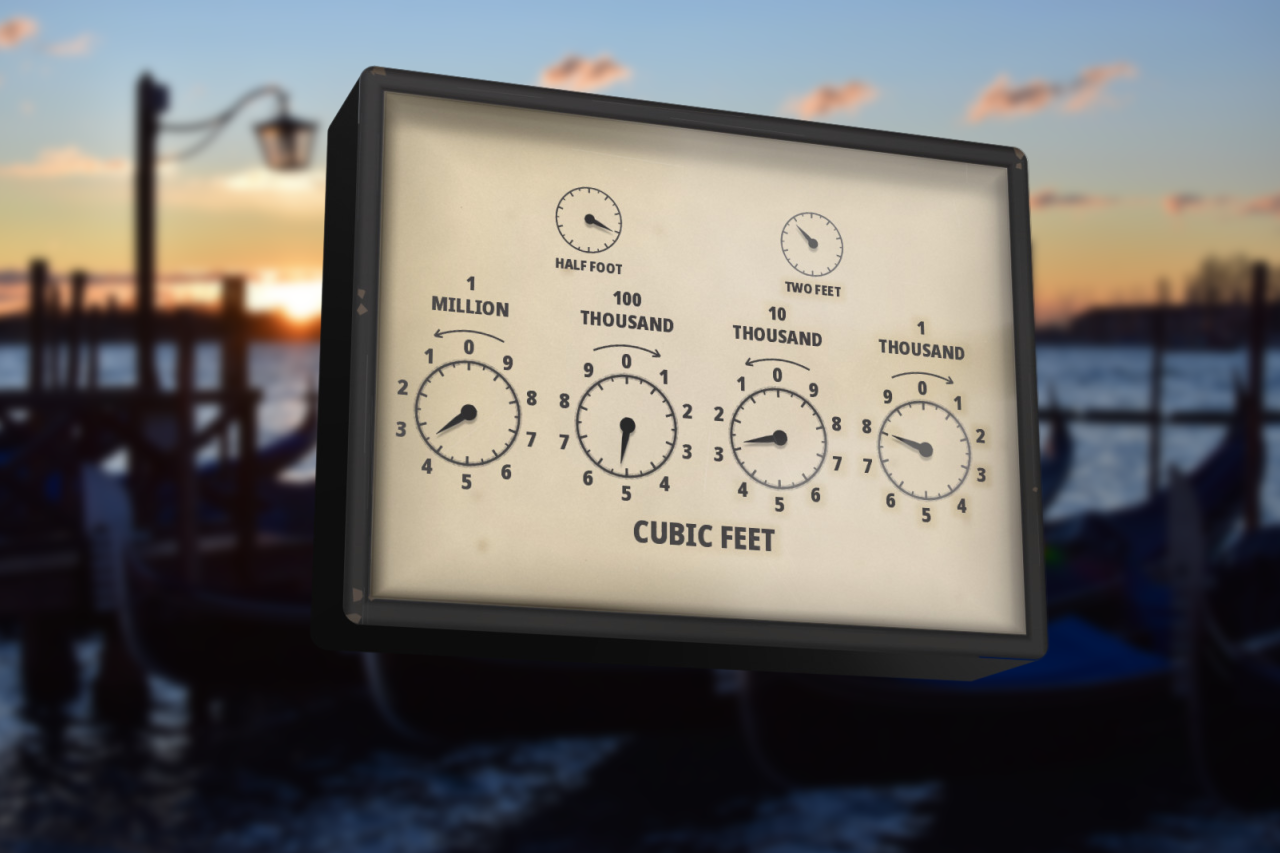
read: {"value": 352800, "unit": "ft³"}
